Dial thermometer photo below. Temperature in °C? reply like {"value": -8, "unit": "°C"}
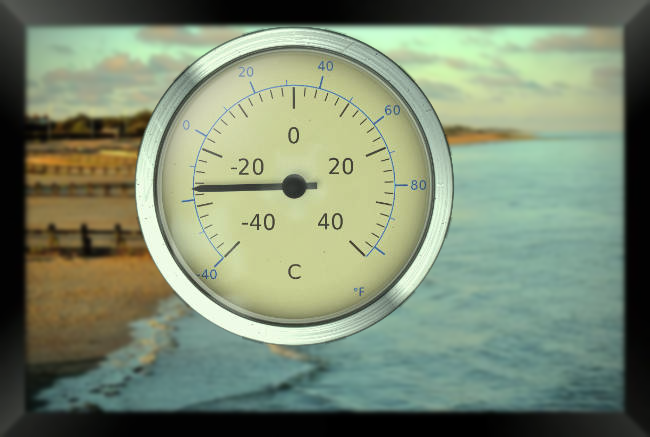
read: {"value": -27, "unit": "°C"}
